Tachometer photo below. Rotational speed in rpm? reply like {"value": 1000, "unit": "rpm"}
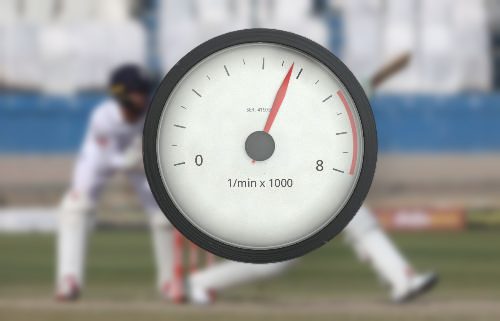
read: {"value": 4750, "unit": "rpm"}
